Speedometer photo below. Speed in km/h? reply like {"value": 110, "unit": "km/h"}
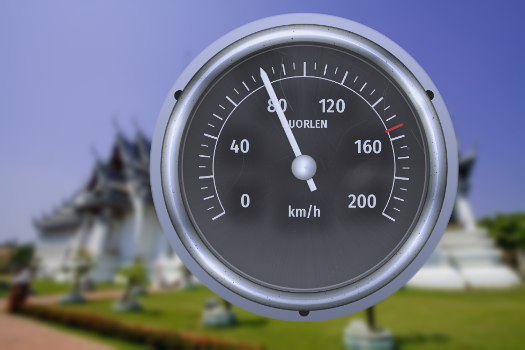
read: {"value": 80, "unit": "km/h"}
